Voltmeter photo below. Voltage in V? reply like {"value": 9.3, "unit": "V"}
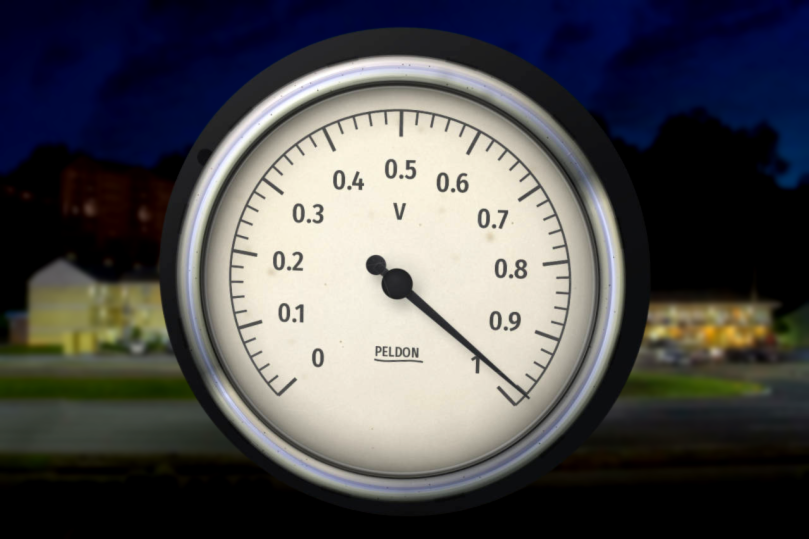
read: {"value": 0.98, "unit": "V"}
